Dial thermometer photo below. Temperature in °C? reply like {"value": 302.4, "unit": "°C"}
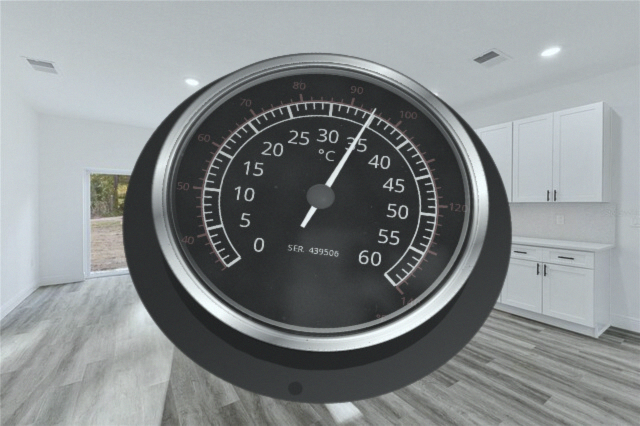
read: {"value": 35, "unit": "°C"}
